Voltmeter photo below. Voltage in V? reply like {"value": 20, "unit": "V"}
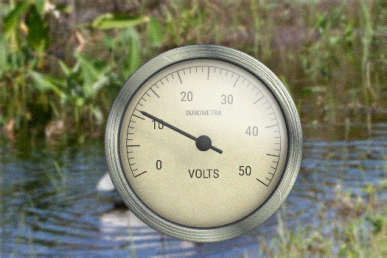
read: {"value": 11, "unit": "V"}
